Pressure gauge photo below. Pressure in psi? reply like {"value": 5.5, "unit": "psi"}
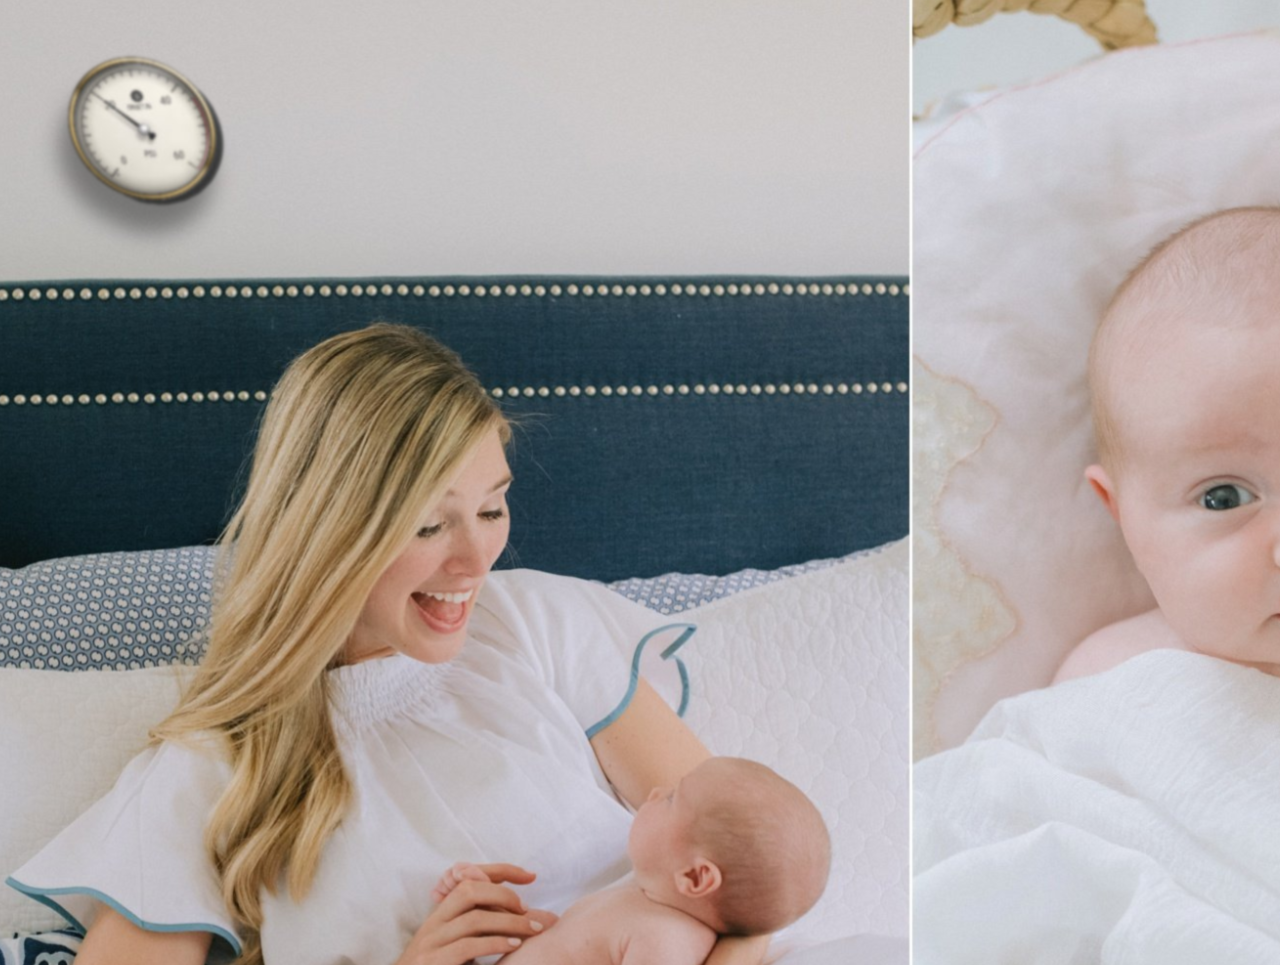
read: {"value": 20, "unit": "psi"}
